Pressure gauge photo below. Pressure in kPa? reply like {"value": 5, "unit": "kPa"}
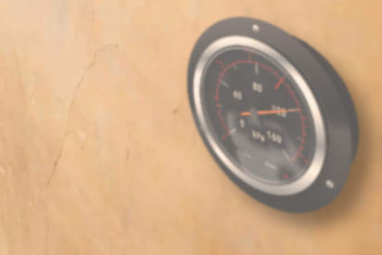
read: {"value": 120, "unit": "kPa"}
